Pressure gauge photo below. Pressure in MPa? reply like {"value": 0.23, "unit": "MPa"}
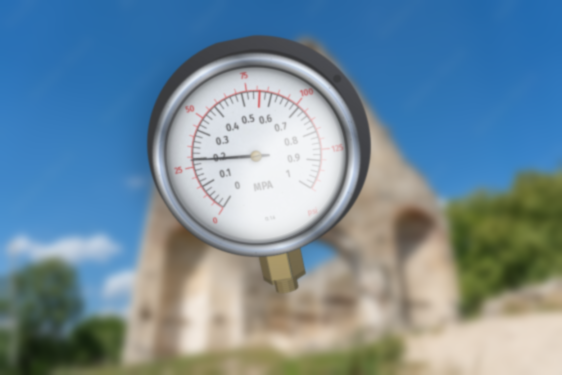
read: {"value": 0.2, "unit": "MPa"}
